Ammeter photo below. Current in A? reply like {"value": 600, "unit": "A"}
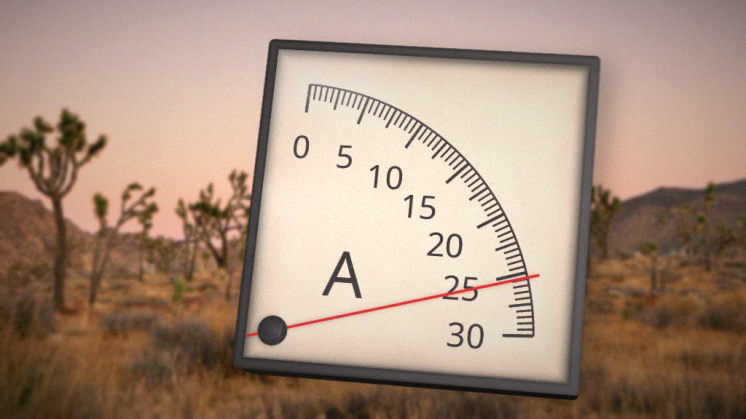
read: {"value": 25.5, "unit": "A"}
